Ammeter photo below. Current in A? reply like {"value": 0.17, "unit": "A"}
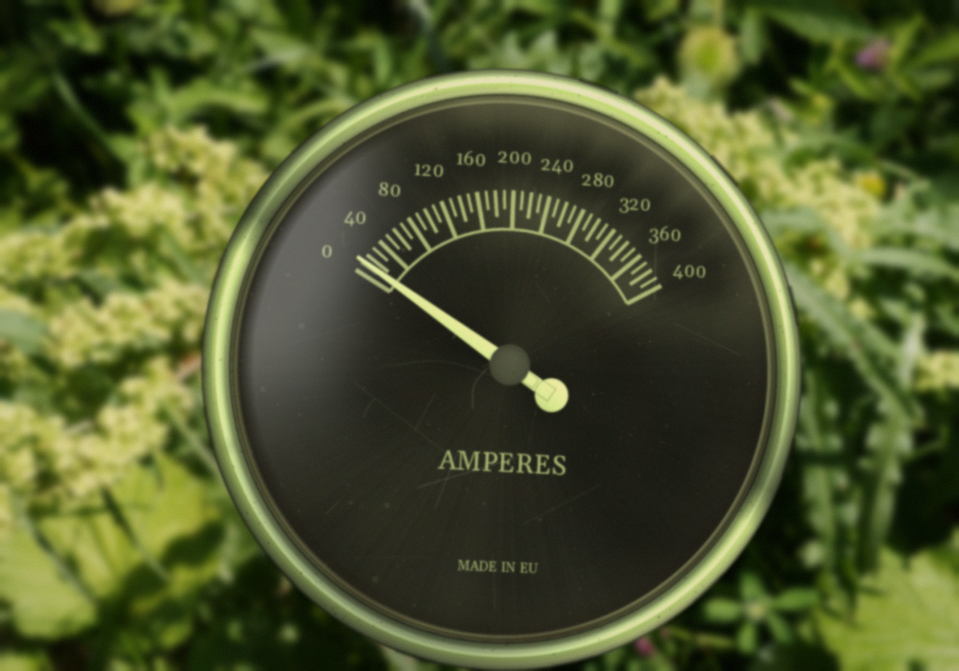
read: {"value": 10, "unit": "A"}
